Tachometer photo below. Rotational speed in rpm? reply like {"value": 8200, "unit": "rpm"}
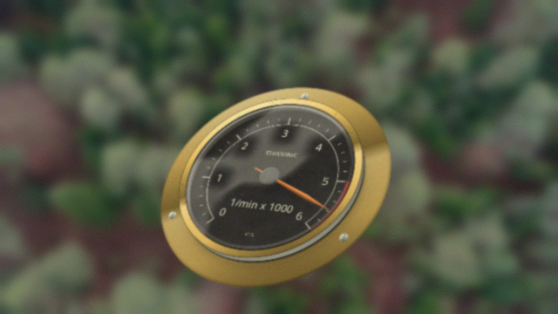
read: {"value": 5600, "unit": "rpm"}
